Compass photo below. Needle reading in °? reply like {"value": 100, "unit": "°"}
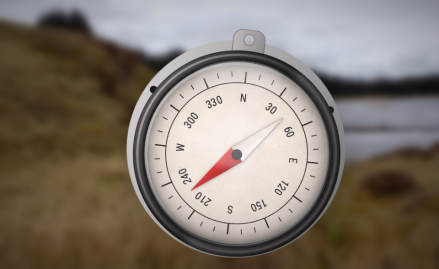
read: {"value": 225, "unit": "°"}
